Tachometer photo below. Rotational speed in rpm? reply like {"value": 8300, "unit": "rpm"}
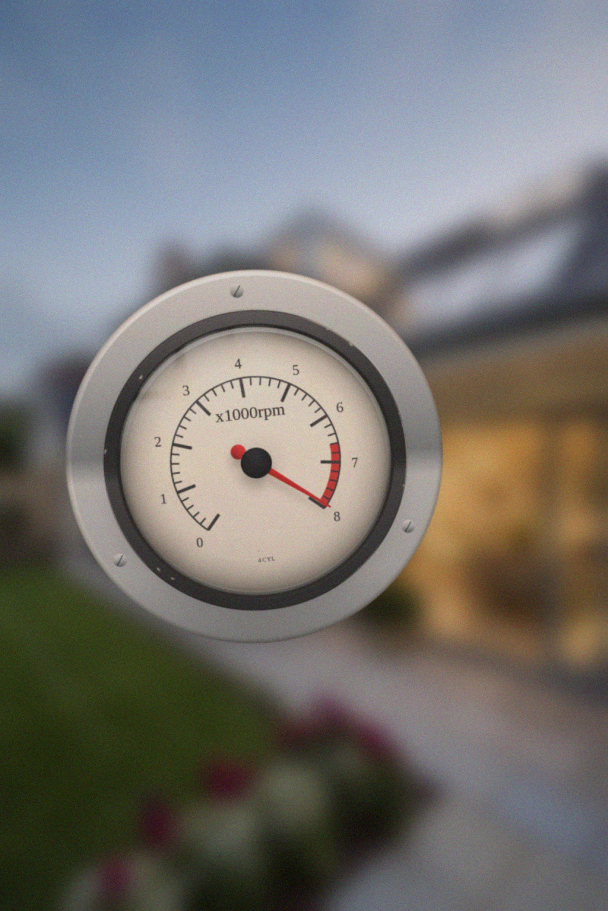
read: {"value": 7900, "unit": "rpm"}
